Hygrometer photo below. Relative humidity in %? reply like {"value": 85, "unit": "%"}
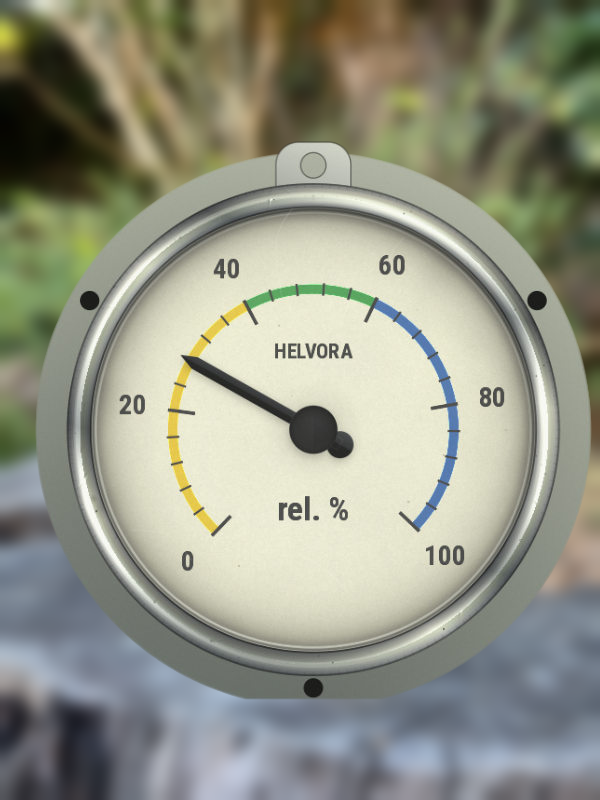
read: {"value": 28, "unit": "%"}
